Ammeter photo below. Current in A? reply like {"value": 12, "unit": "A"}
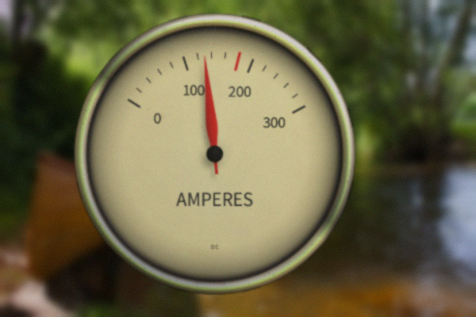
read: {"value": 130, "unit": "A"}
